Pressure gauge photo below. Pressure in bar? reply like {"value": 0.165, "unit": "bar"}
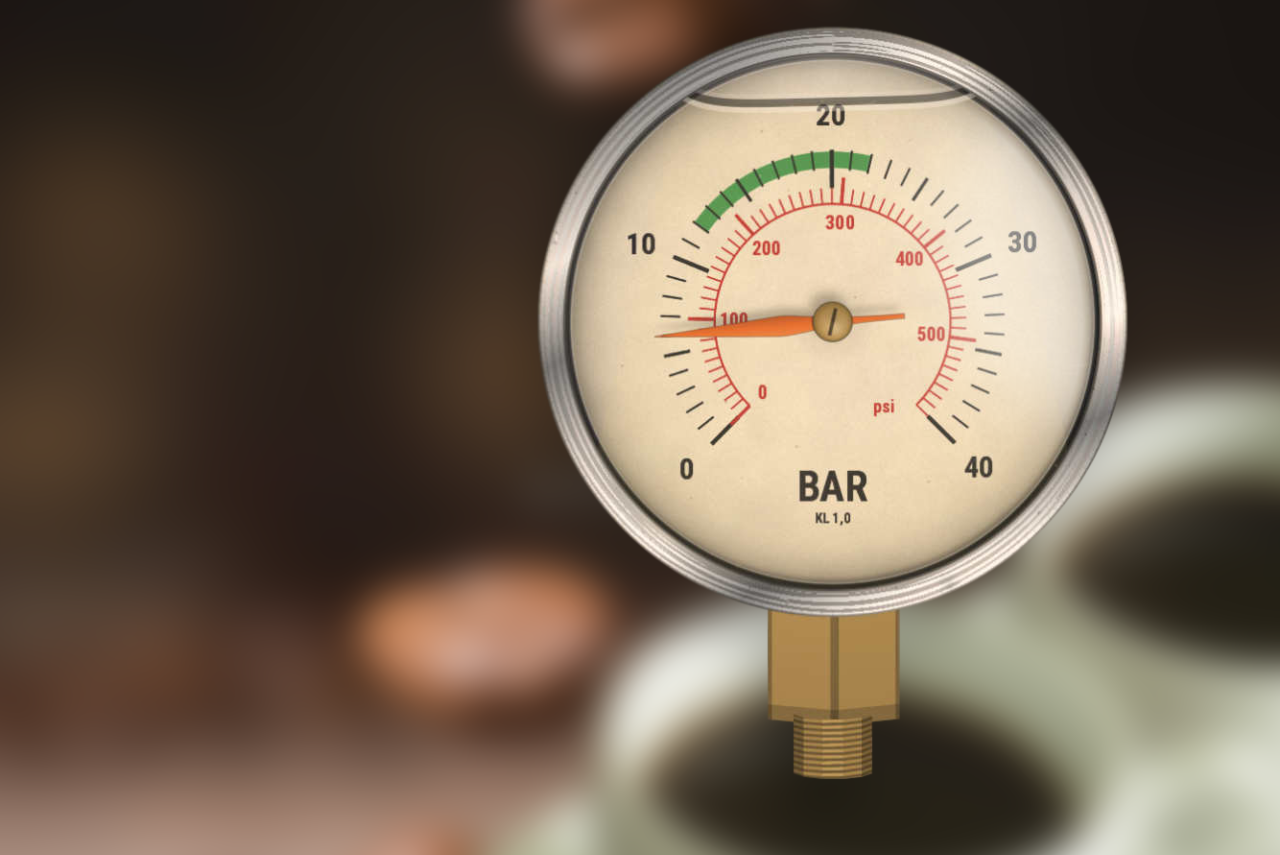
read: {"value": 6, "unit": "bar"}
